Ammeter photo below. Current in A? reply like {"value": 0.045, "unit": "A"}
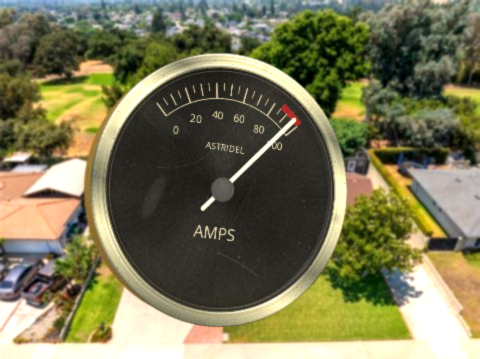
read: {"value": 95, "unit": "A"}
